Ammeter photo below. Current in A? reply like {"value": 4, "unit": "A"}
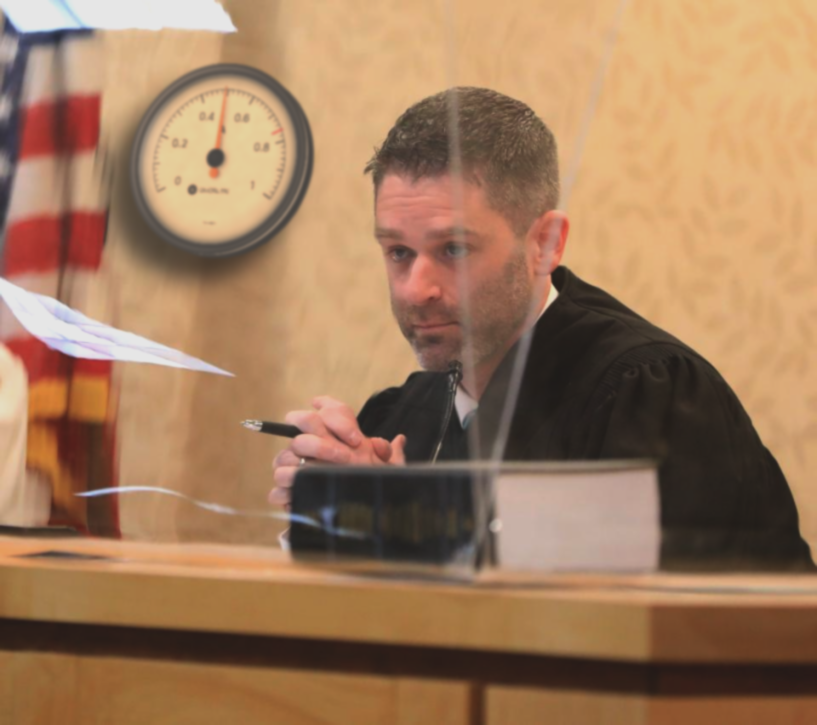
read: {"value": 0.5, "unit": "A"}
